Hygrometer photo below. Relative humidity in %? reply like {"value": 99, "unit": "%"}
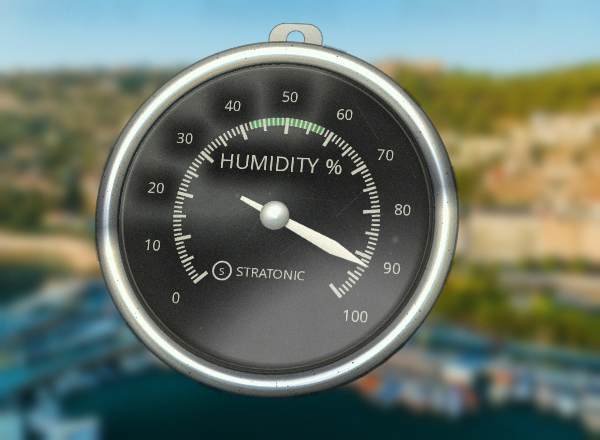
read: {"value": 92, "unit": "%"}
